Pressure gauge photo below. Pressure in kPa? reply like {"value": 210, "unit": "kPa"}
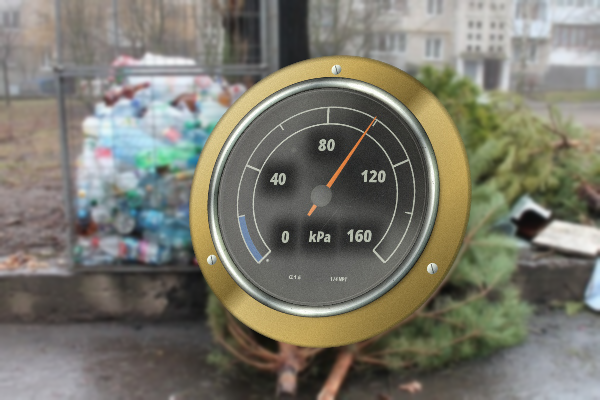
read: {"value": 100, "unit": "kPa"}
